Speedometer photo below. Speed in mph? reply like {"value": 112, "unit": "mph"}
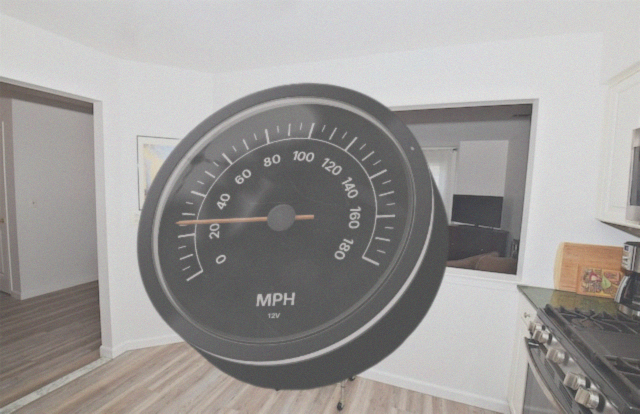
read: {"value": 25, "unit": "mph"}
